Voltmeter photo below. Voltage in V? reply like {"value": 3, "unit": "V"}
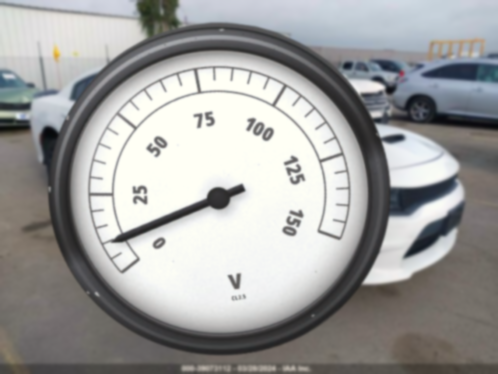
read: {"value": 10, "unit": "V"}
